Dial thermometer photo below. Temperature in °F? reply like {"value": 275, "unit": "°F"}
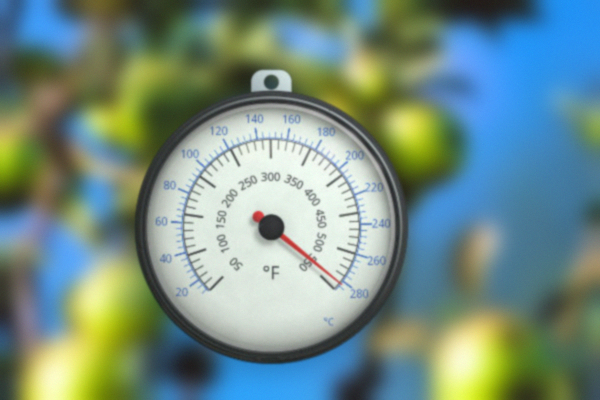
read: {"value": 540, "unit": "°F"}
